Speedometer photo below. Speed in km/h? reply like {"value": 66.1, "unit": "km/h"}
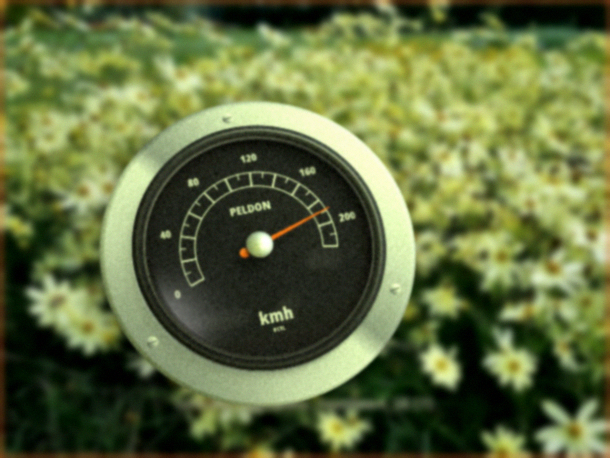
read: {"value": 190, "unit": "km/h"}
